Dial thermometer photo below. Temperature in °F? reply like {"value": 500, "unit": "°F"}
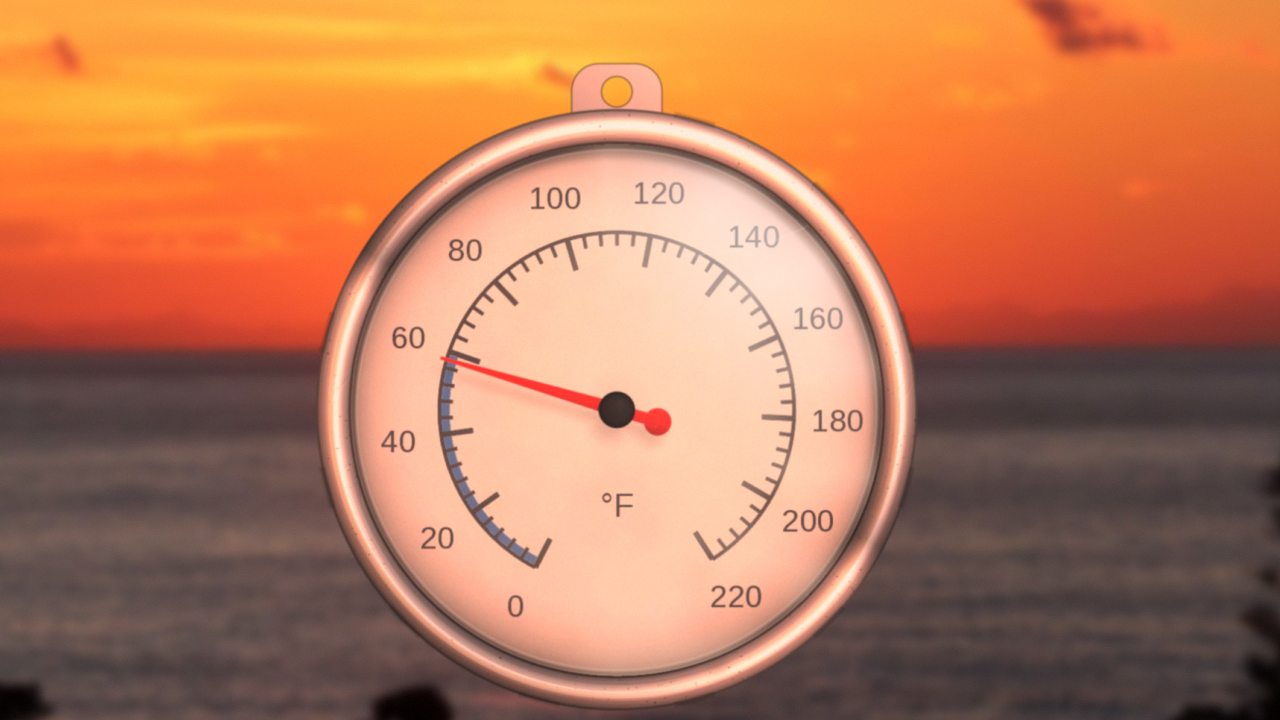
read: {"value": 58, "unit": "°F"}
